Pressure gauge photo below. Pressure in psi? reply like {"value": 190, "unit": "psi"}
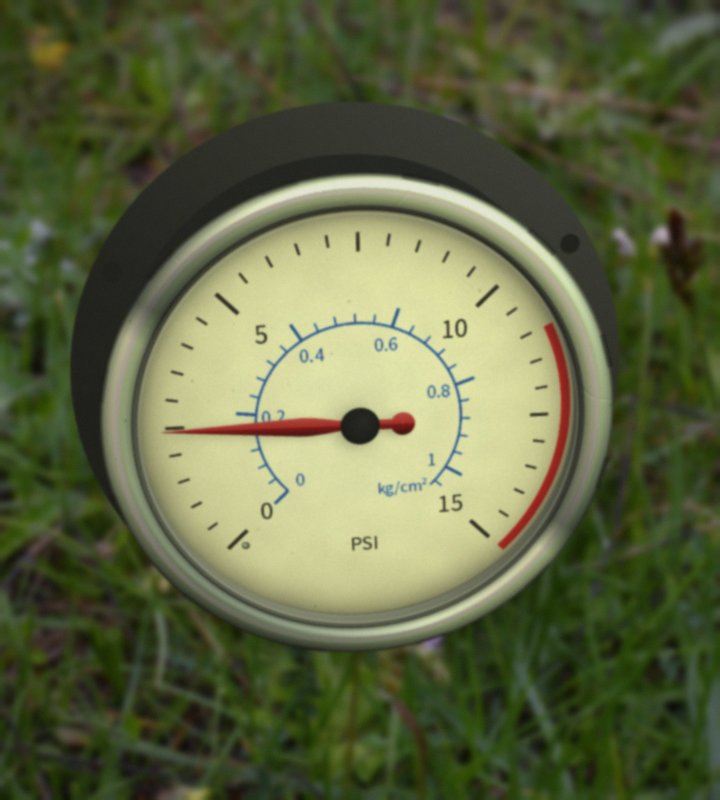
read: {"value": 2.5, "unit": "psi"}
